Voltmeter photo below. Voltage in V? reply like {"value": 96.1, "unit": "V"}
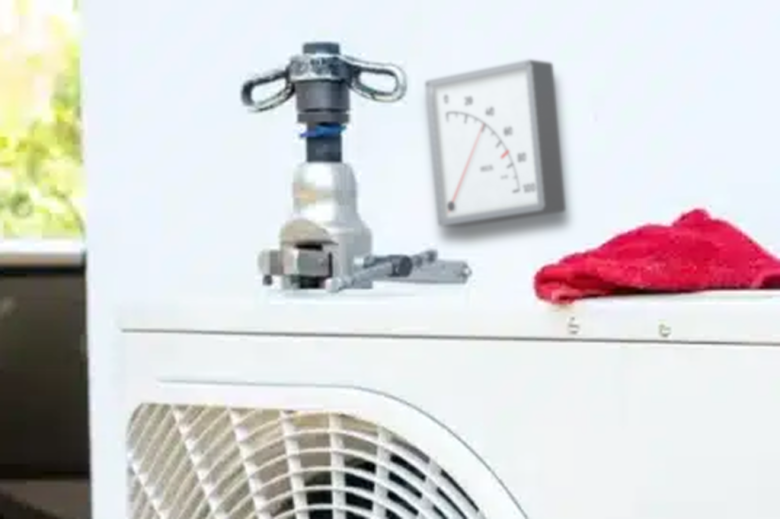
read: {"value": 40, "unit": "V"}
